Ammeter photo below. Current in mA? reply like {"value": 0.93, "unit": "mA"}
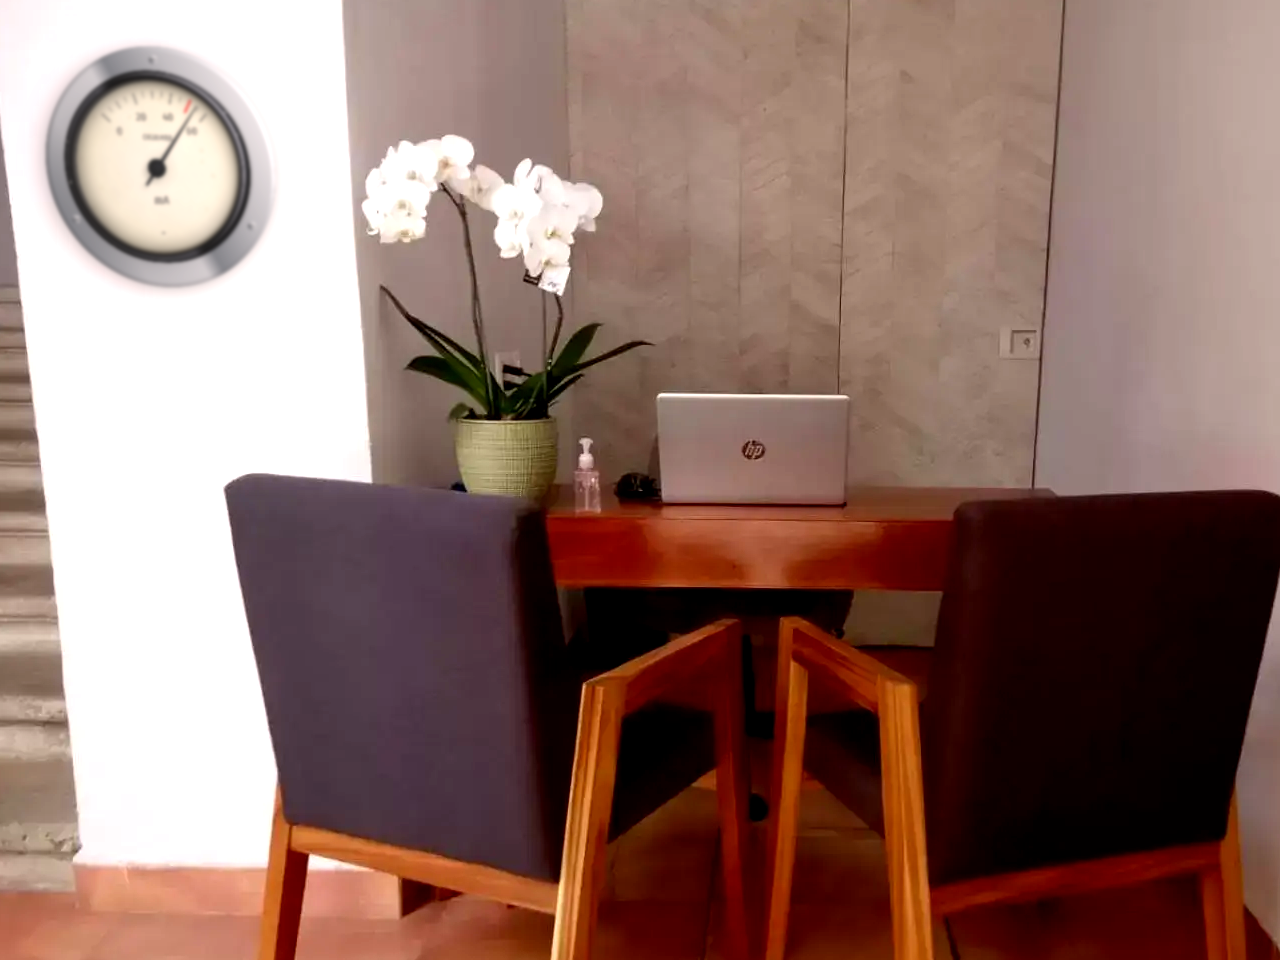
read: {"value": 55, "unit": "mA"}
